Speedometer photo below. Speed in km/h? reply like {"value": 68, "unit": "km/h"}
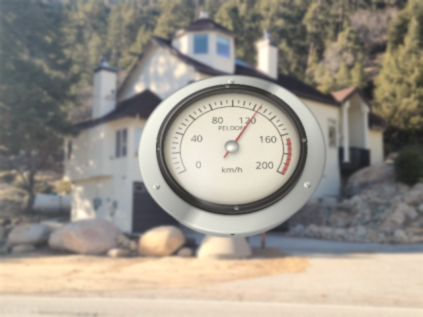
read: {"value": 125, "unit": "km/h"}
